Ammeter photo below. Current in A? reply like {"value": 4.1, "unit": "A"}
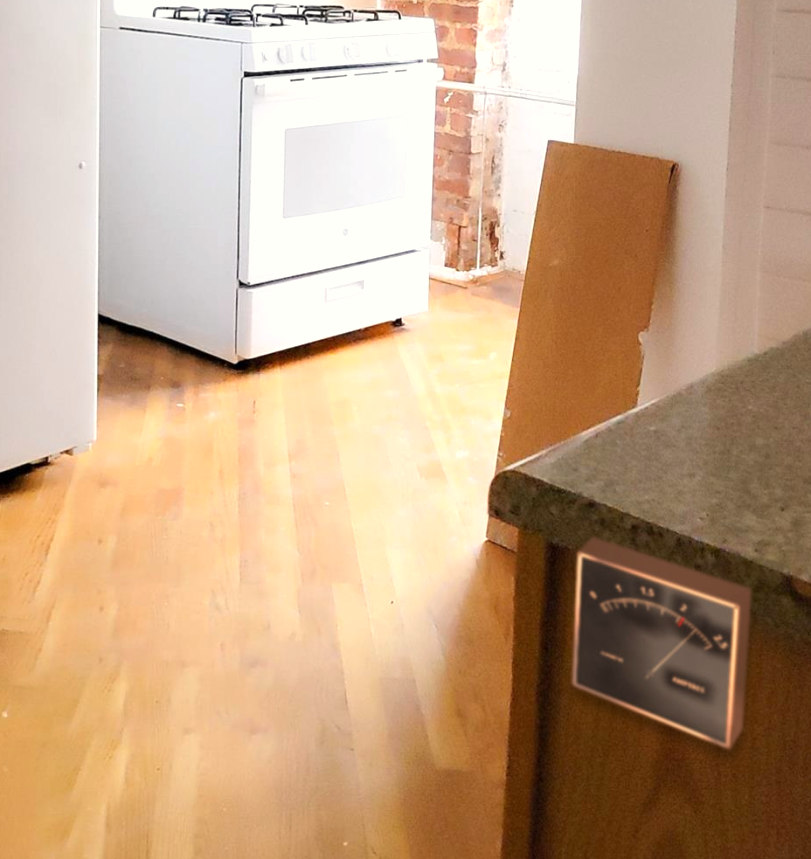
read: {"value": 2.25, "unit": "A"}
